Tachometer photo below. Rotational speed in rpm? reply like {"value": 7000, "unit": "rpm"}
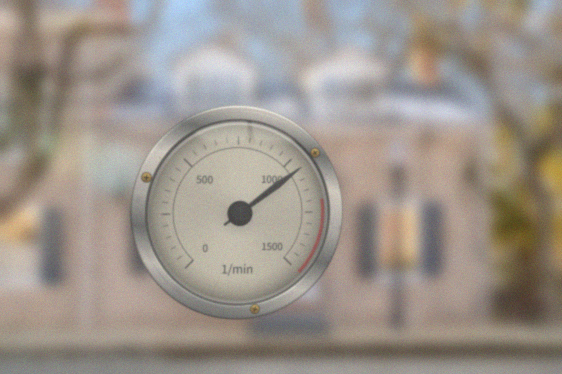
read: {"value": 1050, "unit": "rpm"}
